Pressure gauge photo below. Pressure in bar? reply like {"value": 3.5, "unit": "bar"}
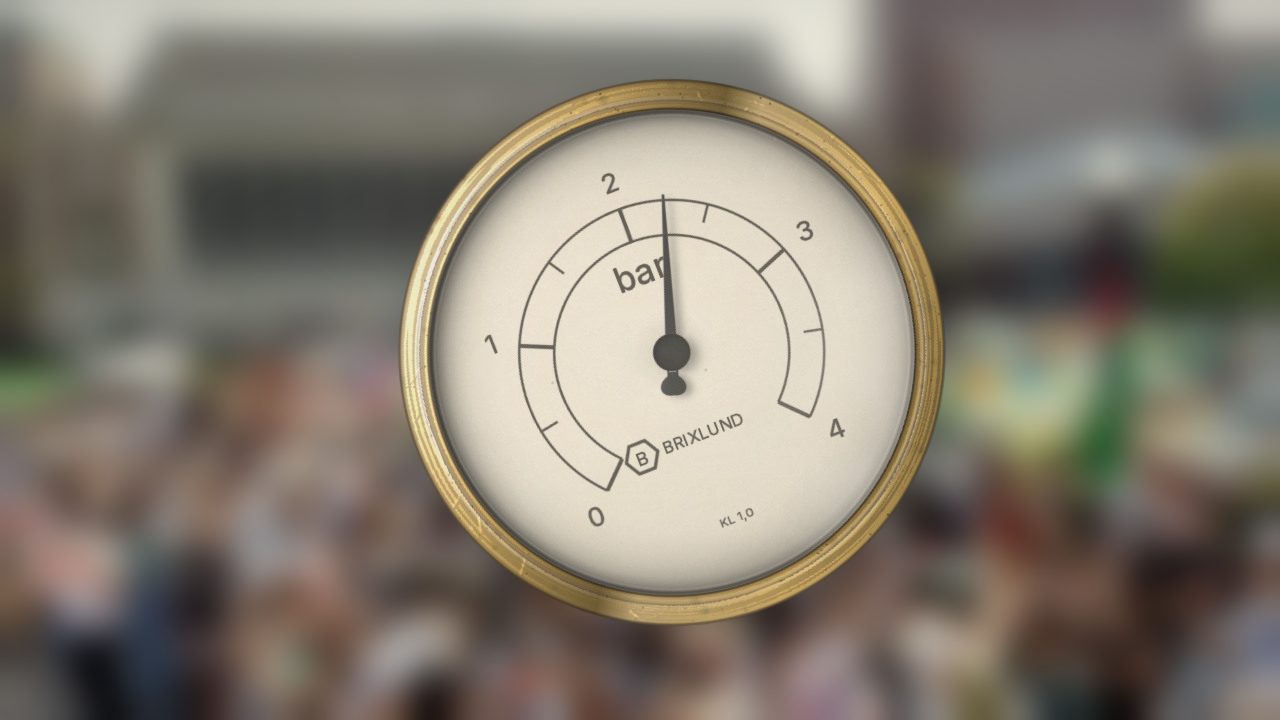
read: {"value": 2.25, "unit": "bar"}
